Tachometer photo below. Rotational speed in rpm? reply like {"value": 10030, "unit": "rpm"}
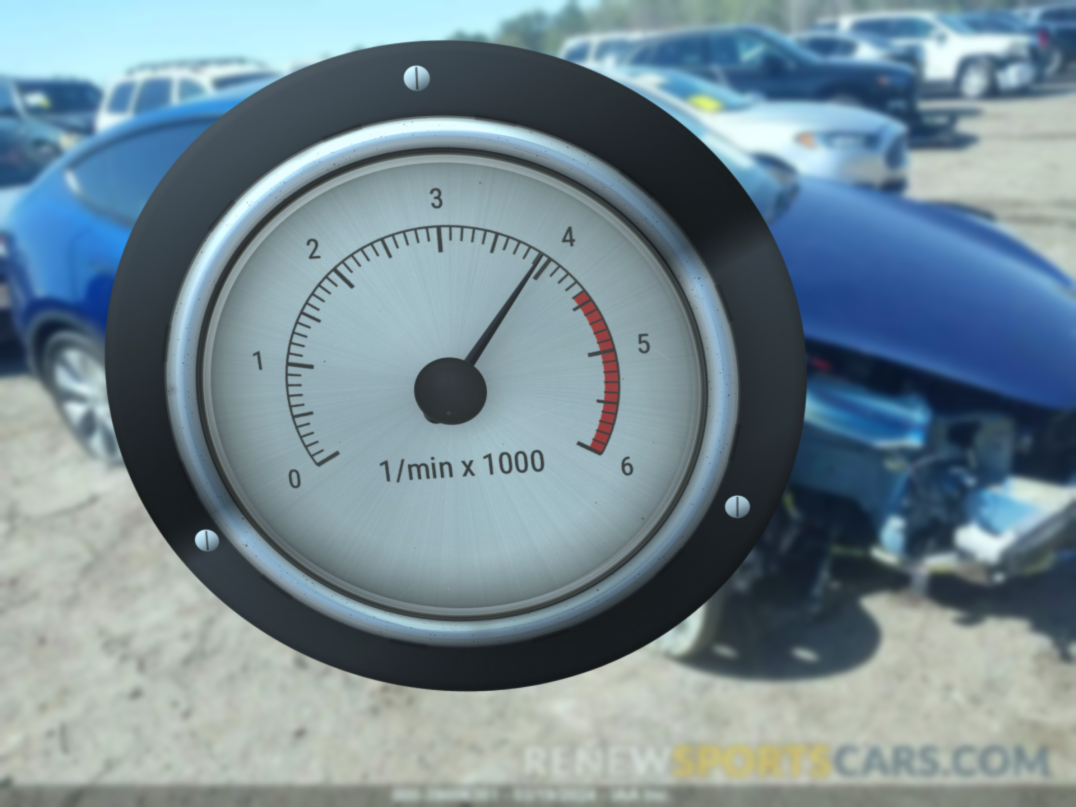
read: {"value": 3900, "unit": "rpm"}
